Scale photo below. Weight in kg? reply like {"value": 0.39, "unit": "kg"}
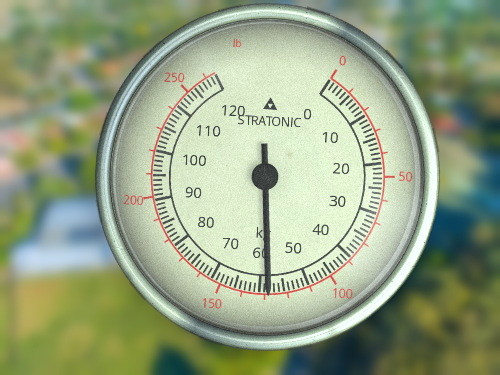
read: {"value": 58, "unit": "kg"}
